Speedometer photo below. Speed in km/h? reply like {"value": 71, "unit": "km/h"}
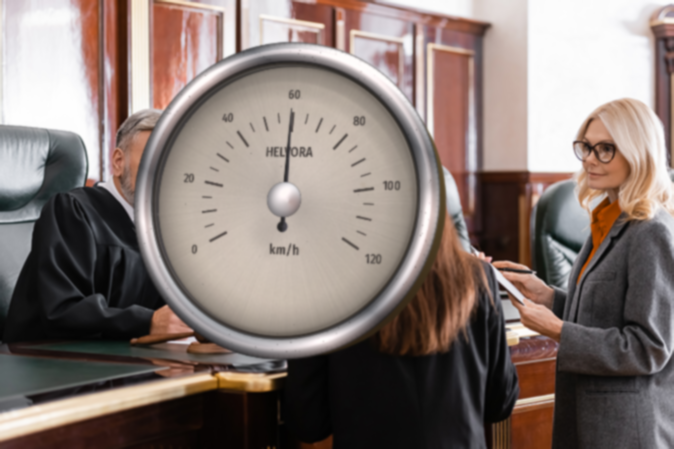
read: {"value": 60, "unit": "km/h"}
